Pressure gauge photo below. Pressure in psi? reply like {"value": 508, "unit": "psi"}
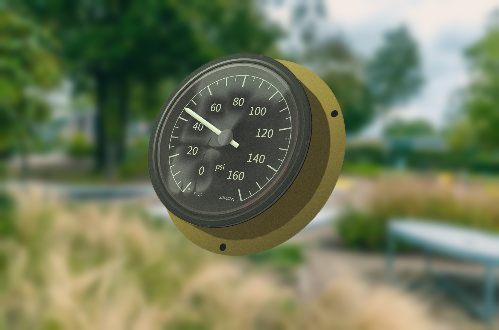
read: {"value": 45, "unit": "psi"}
